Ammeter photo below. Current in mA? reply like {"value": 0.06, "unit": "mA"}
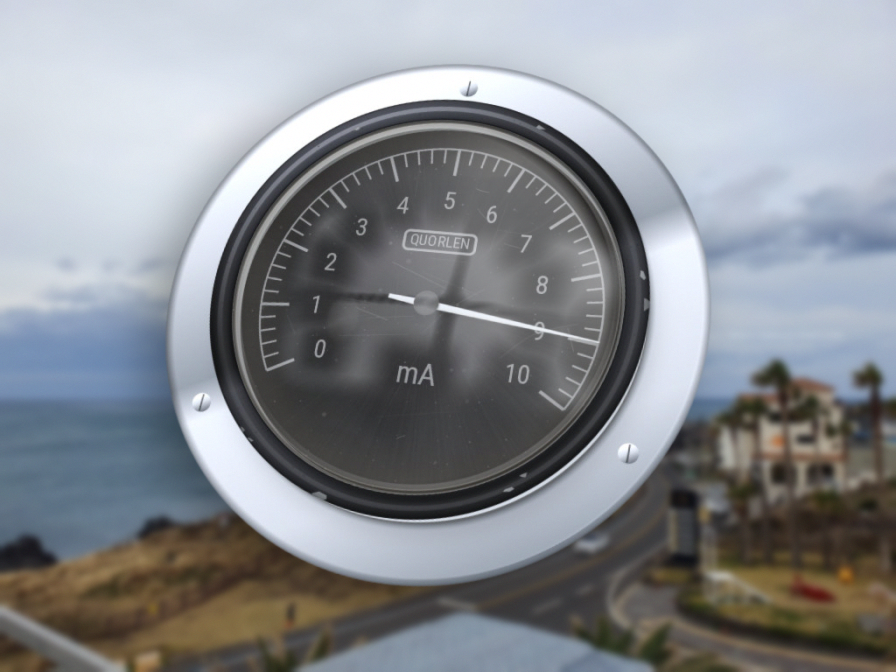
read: {"value": 9, "unit": "mA"}
